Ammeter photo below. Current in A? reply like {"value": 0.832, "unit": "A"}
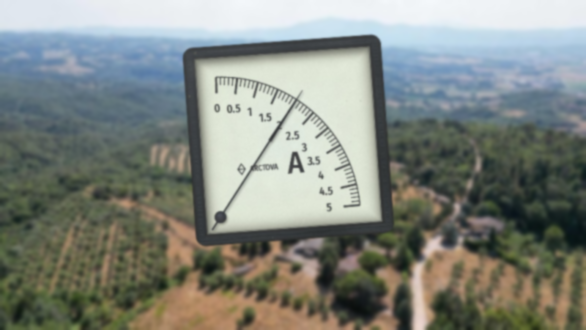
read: {"value": 2, "unit": "A"}
